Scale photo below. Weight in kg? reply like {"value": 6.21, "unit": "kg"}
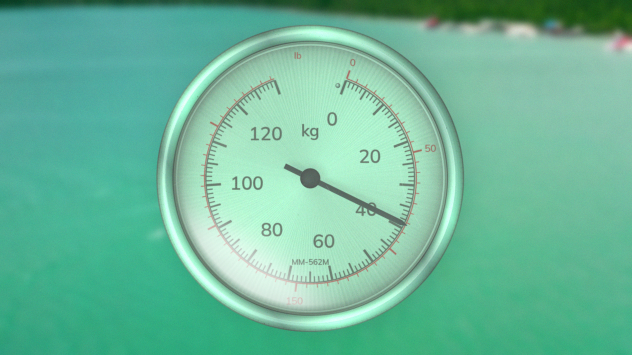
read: {"value": 39, "unit": "kg"}
